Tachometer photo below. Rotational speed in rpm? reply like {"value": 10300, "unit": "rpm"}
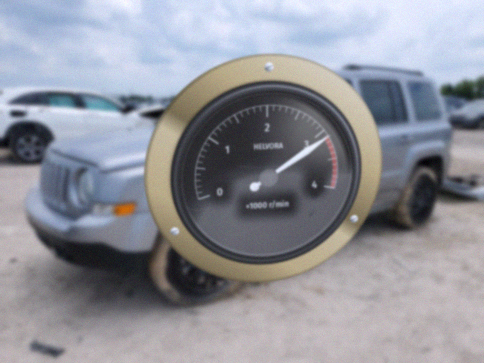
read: {"value": 3100, "unit": "rpm"}
